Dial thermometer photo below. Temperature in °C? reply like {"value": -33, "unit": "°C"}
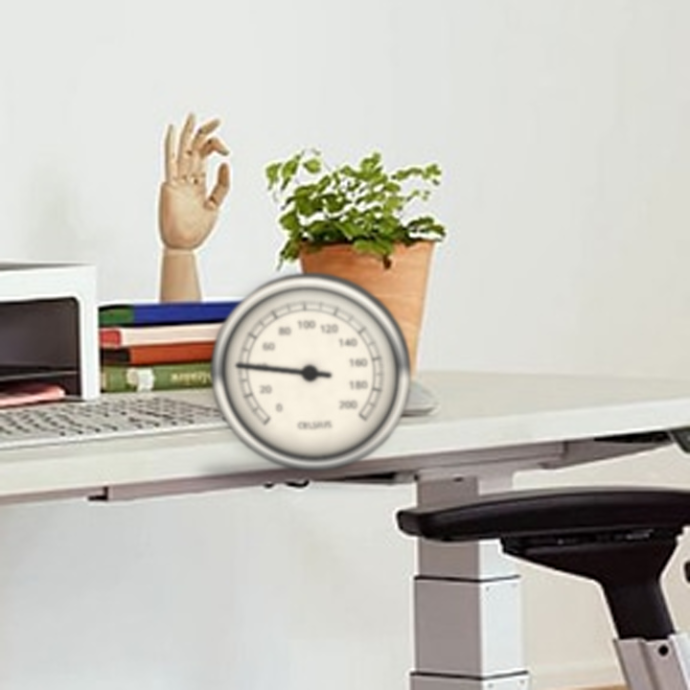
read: {"value": 40, "unit": "°C"}
